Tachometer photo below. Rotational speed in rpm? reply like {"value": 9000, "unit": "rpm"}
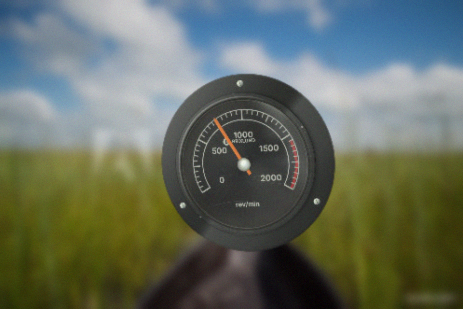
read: {"value": 750, "unit": "rpm"}
